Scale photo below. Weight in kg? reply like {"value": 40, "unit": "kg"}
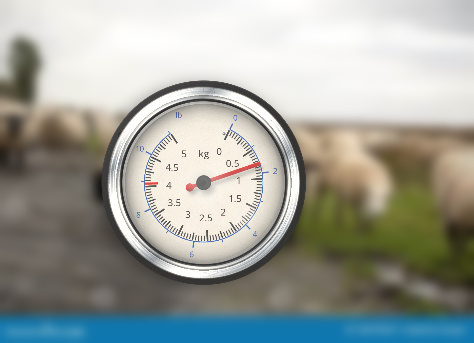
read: {"value": 0.75, "unit": "kg"}
